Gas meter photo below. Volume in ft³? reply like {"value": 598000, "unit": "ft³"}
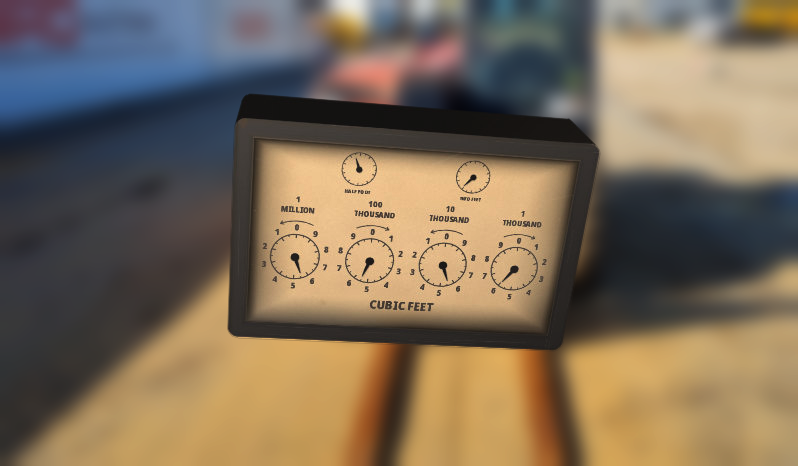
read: {"value": 555600, "unit": "ft³"}
